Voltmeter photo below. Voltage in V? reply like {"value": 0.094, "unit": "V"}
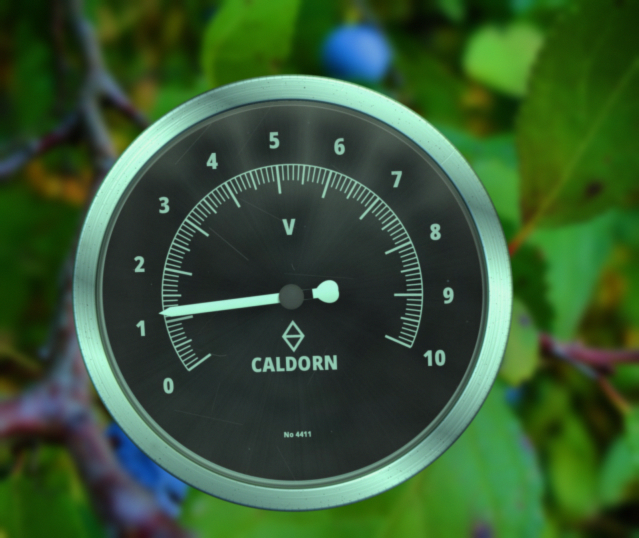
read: {"value": 1.2, "unit": "V"}
